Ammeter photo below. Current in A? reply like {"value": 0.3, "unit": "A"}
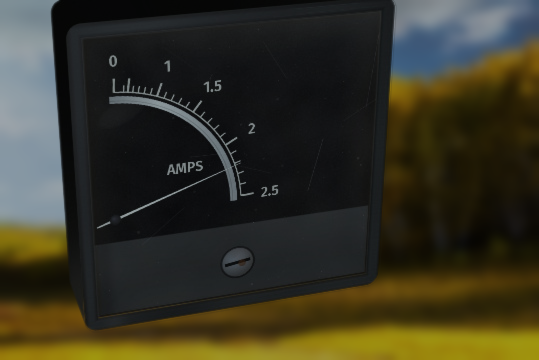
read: {"value": 2.2, "unit": "A"}
